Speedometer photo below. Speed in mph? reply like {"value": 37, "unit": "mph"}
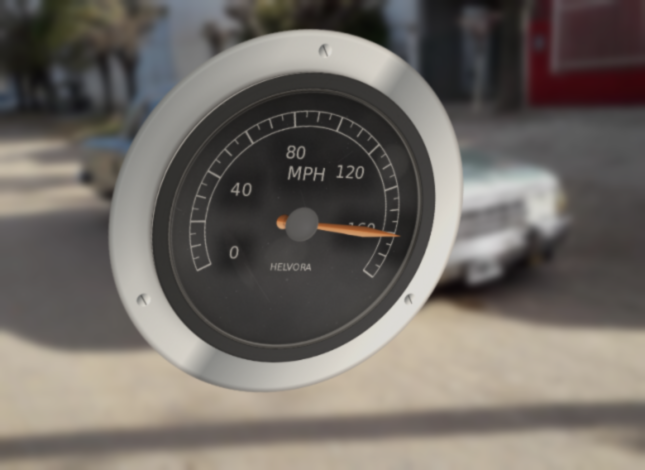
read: {"value": 160, "unit": "mph"}
